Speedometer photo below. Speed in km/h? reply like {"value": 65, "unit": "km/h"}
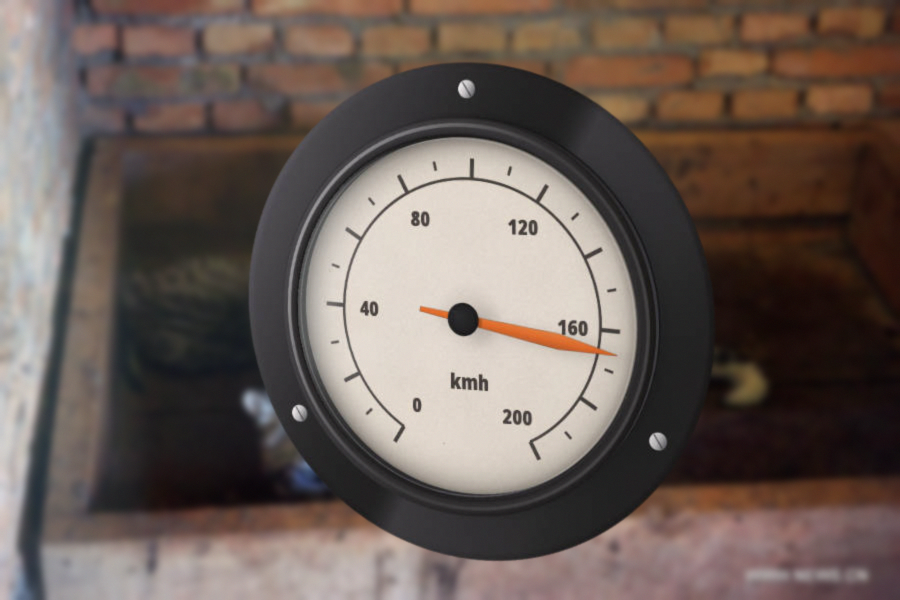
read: {"value": 165, "unit": "km/h"}
